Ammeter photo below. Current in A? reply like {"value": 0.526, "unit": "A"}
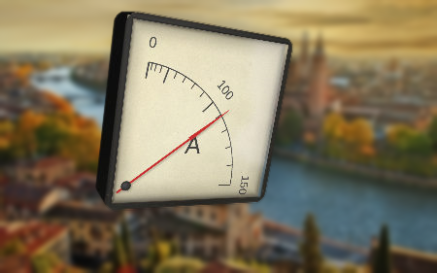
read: {"value": 110, "unit": "A"}
